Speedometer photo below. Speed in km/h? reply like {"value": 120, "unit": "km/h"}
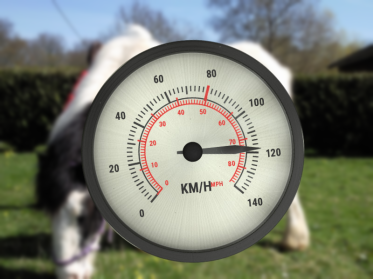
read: {"value": 118, "unit": "km/h"}
